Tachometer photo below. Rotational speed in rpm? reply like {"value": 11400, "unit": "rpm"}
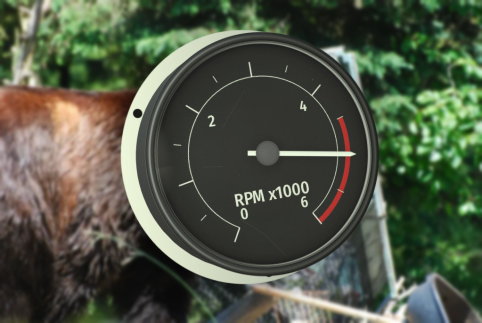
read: {"value": 5000, "unit": "rpm"}
